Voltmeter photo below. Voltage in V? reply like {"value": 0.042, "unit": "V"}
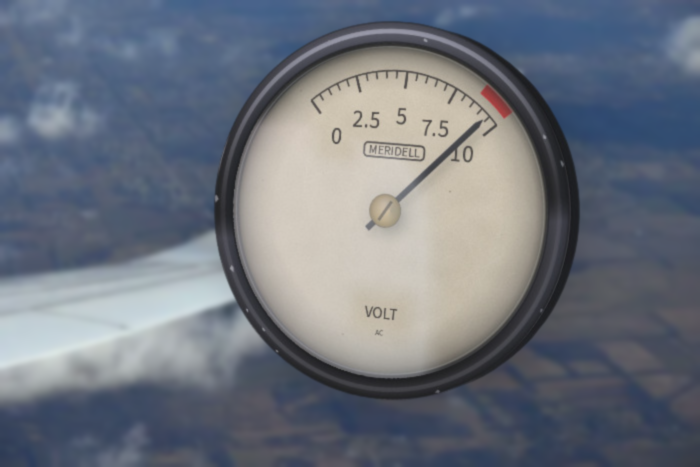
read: {"value": 9.5, "unit": "V"}
